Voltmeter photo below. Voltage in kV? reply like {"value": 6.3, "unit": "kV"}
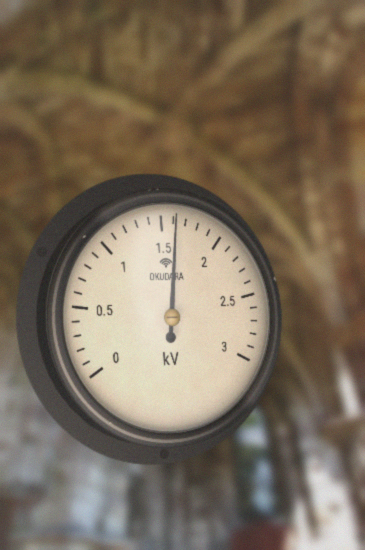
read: {"value": 1.6, "unit": "kV"}
